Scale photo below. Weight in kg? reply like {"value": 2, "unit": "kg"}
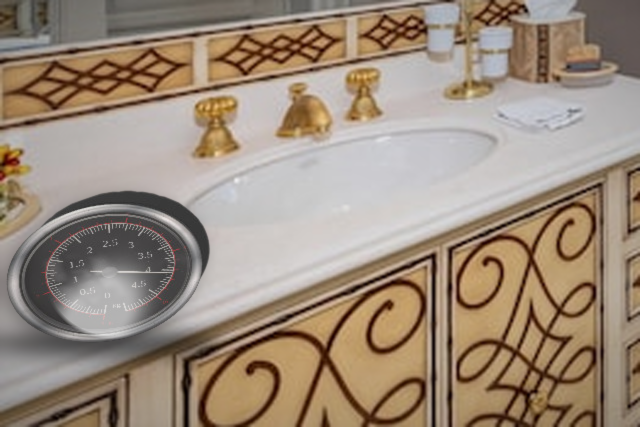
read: {"value": 4, "unit": "kg"}
